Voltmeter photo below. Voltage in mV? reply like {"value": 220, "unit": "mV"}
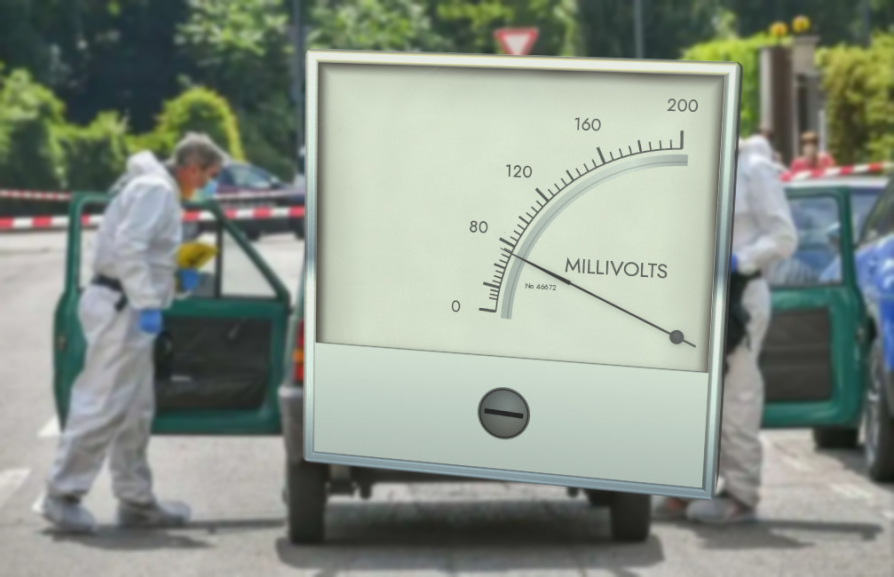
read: {"value": 75, "unit": "mV"}
